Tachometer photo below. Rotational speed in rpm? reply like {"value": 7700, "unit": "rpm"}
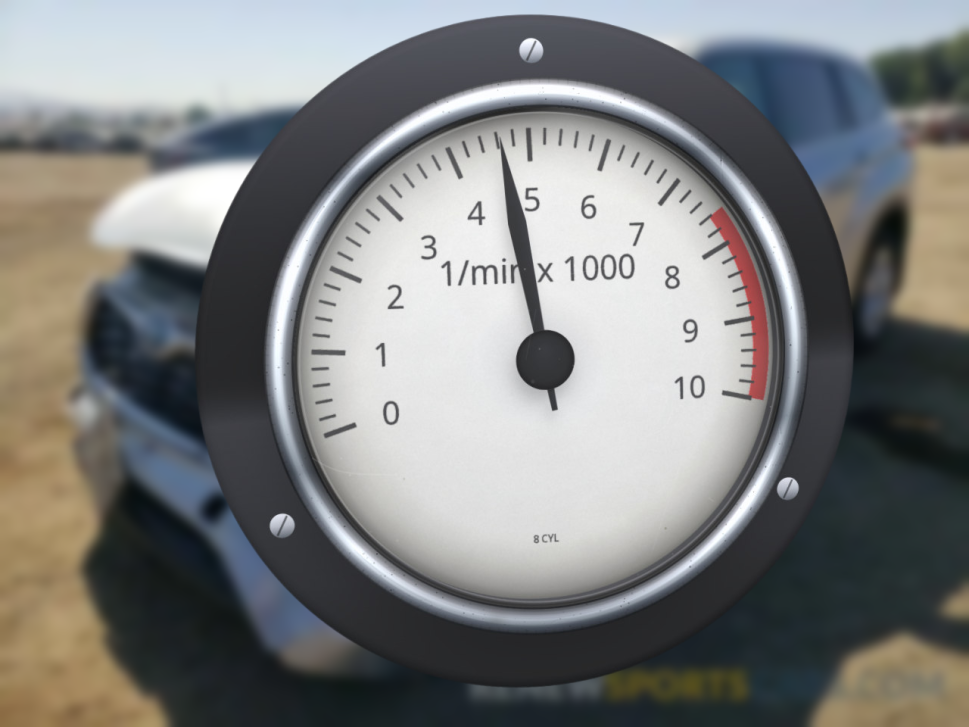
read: {"value": 4600, "unit": "rpm"}
